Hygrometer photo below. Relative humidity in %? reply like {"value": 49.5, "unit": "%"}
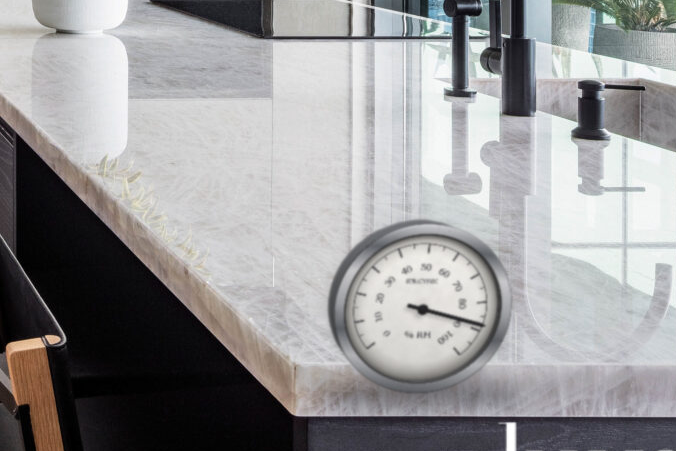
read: {"value": 87.5, "unit": "%"}
